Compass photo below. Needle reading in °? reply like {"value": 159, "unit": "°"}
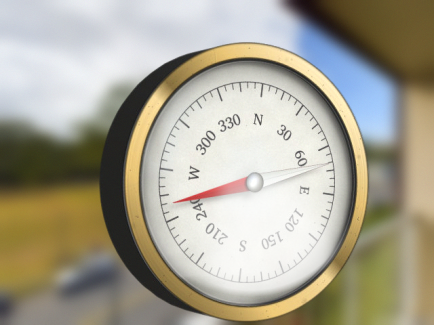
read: {"value": 250, "unit": "°"}
